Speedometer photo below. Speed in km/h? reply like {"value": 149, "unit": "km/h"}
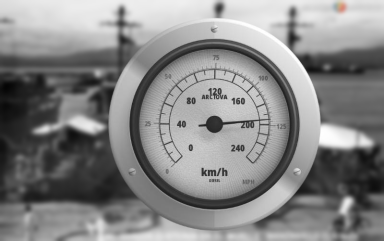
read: {"value": 195, "unit": "km/h"}
